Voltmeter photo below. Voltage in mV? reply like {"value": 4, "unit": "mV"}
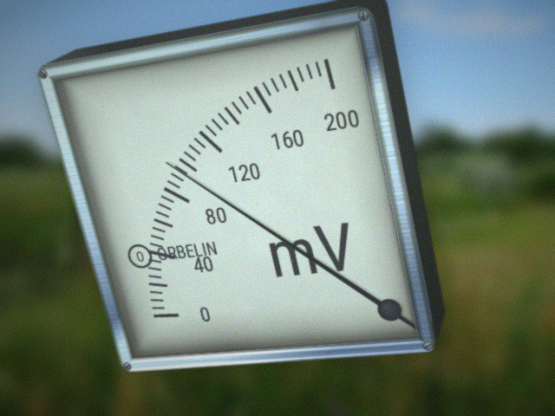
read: {"value": 95, "unit": "mV"}
